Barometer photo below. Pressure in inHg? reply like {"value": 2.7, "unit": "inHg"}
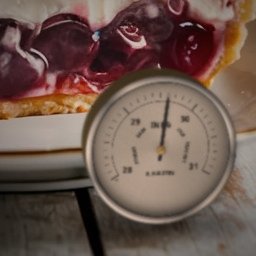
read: {"value": 29.6, "unit": "inHg"}
